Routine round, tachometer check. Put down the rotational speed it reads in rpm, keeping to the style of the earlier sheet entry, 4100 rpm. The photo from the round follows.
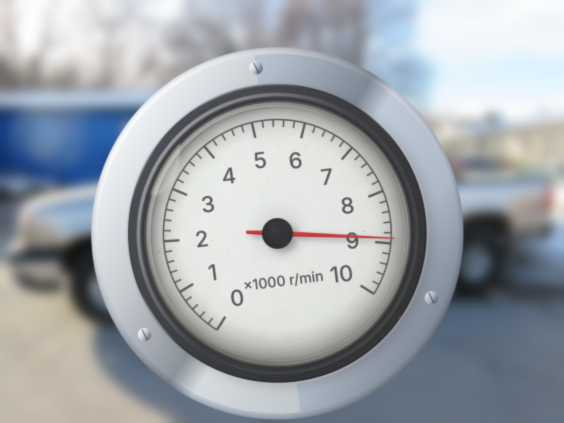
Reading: 8900 rpm
